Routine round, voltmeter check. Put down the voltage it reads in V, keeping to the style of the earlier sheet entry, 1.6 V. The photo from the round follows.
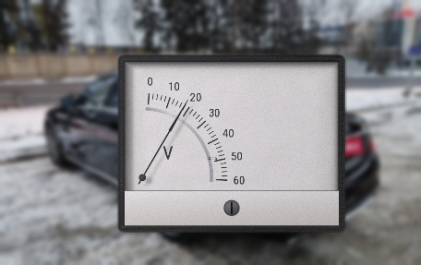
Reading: 18 V
